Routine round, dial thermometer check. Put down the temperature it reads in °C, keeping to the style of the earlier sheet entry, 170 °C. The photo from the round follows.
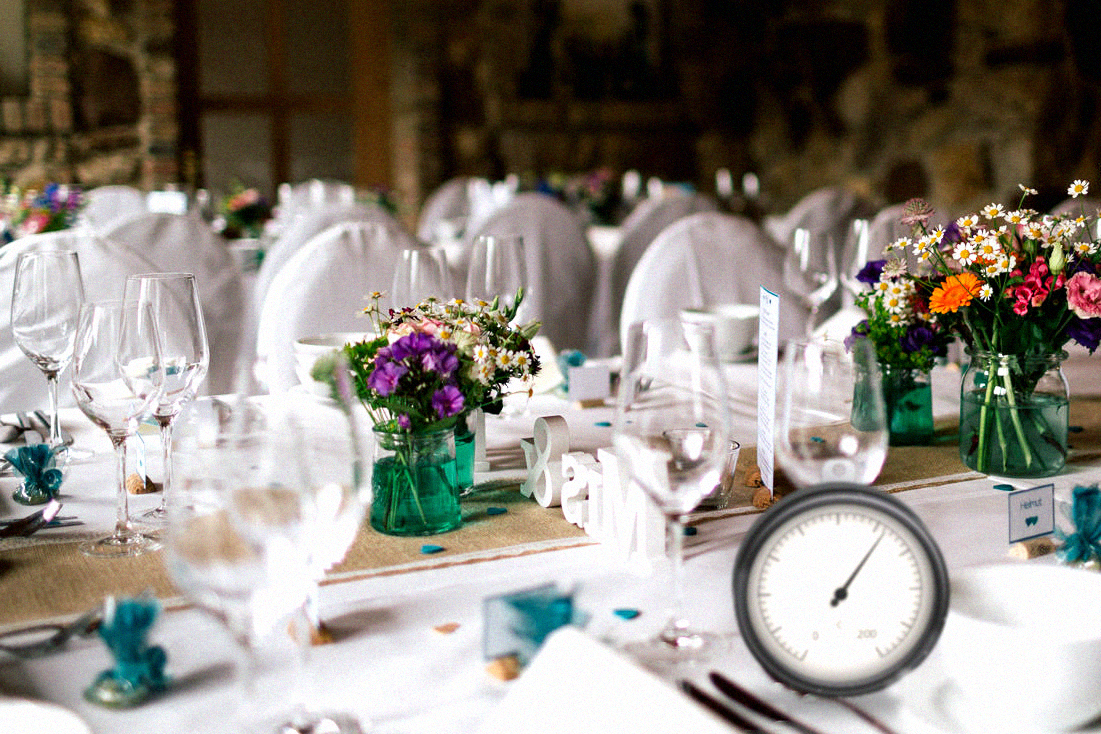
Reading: 124 °C
